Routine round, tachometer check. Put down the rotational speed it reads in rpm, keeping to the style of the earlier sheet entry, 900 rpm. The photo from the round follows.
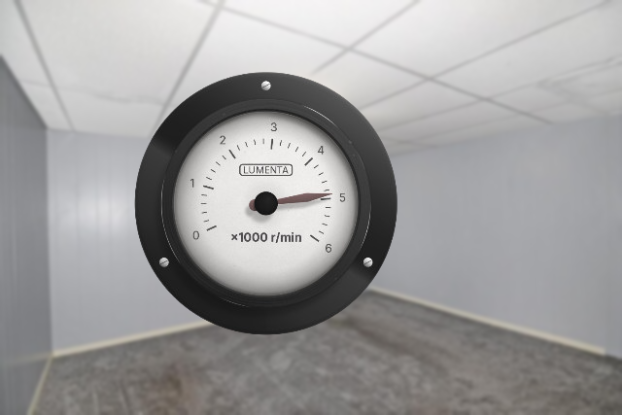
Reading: 4900 rpm
